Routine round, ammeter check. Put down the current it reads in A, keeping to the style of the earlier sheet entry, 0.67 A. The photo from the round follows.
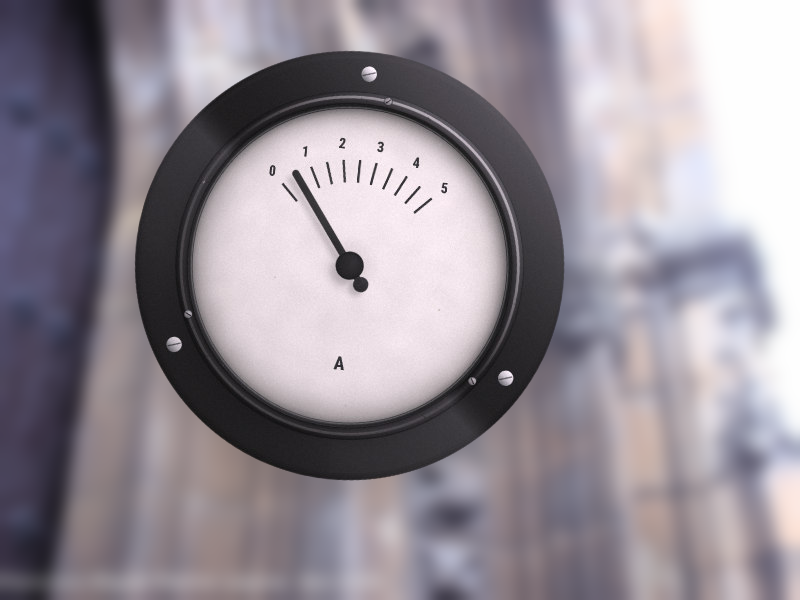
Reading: 0.5 A
